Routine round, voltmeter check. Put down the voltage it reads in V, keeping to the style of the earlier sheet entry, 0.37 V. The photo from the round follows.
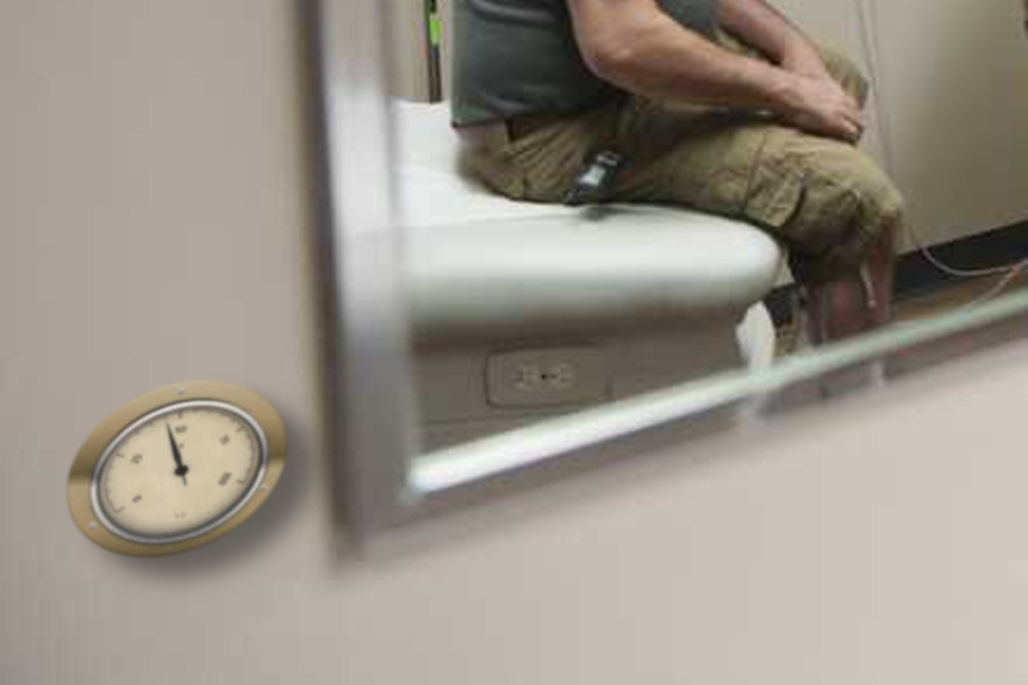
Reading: 45 V
